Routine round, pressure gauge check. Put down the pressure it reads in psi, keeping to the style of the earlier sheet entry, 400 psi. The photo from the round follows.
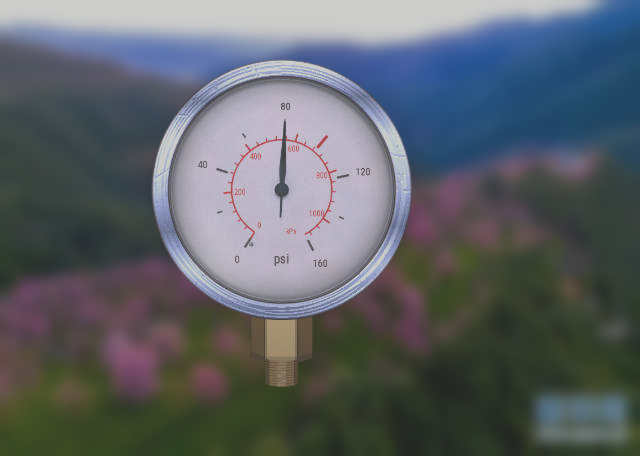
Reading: 80 psi
